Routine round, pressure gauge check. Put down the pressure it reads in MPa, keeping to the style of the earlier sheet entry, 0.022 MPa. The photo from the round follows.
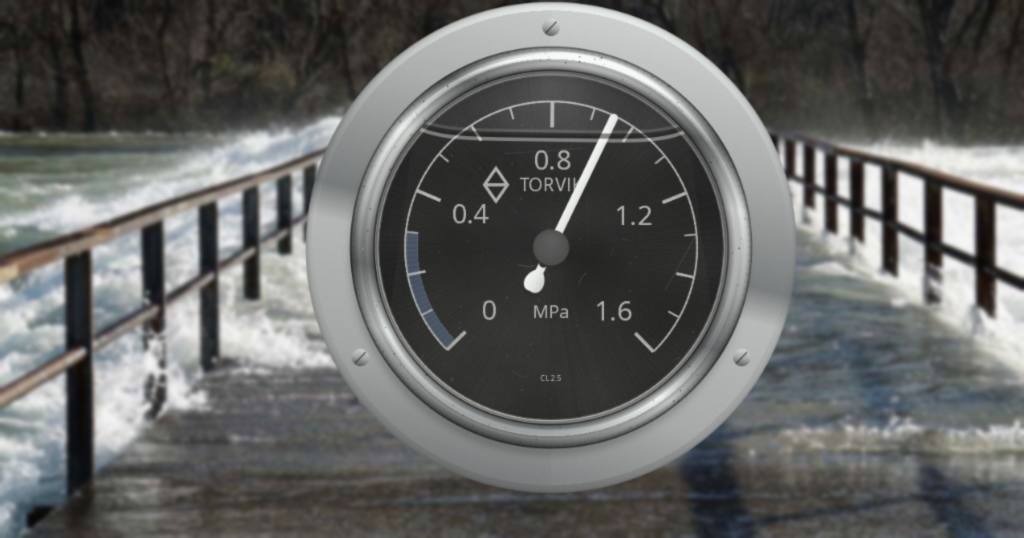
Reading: 0.95 MPa
